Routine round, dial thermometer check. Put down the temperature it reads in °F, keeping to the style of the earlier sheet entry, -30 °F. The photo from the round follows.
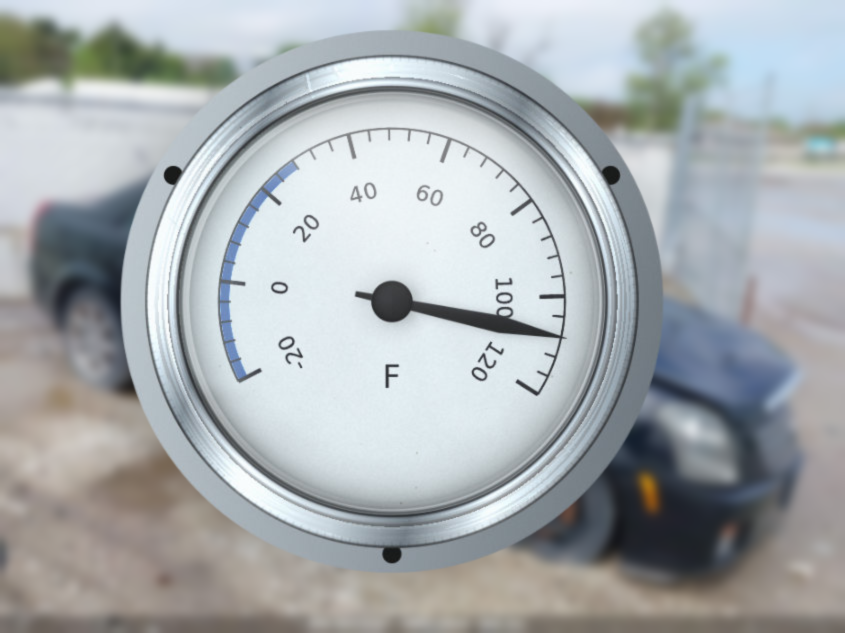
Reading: 108 °F
